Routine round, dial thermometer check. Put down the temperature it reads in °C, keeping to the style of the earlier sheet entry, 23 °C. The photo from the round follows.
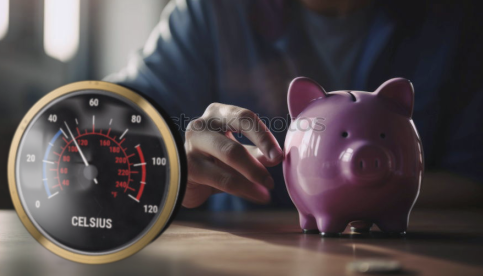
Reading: 45 °C
